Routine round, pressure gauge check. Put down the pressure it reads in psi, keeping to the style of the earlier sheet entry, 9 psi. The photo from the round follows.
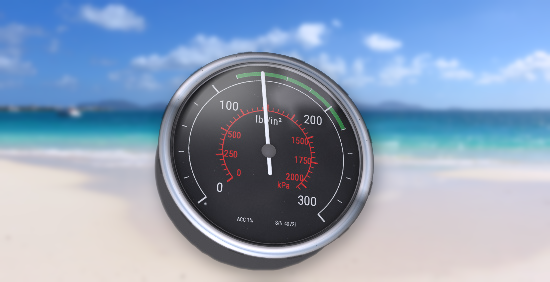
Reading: 140 psi
